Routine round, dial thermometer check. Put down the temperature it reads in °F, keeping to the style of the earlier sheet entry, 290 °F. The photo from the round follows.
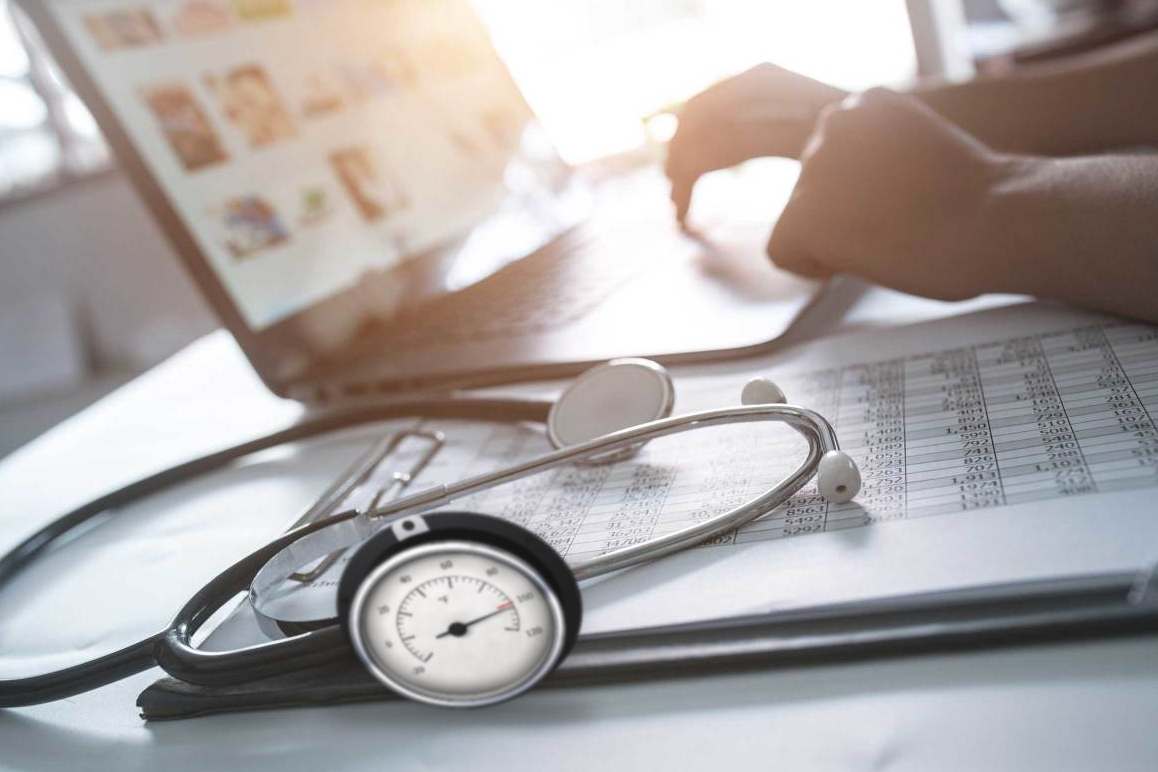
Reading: 100 °F
